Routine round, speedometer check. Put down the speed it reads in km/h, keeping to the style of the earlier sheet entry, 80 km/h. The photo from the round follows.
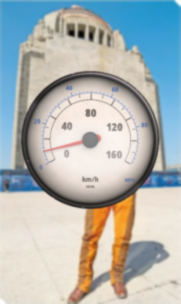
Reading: 10 km/h
